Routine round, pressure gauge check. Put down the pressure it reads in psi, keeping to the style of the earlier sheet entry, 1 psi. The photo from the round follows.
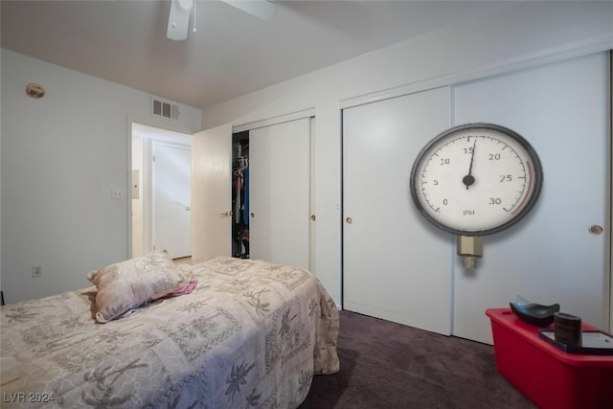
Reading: 16 psi
